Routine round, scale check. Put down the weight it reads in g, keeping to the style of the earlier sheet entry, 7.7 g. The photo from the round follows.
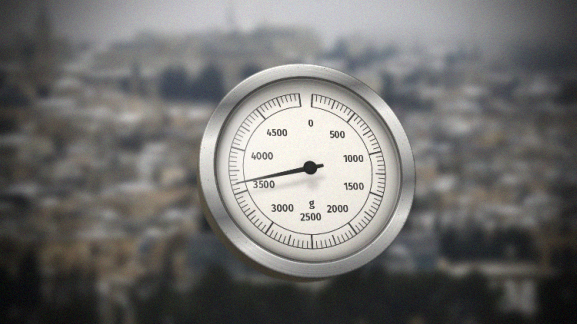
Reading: 3600 g
